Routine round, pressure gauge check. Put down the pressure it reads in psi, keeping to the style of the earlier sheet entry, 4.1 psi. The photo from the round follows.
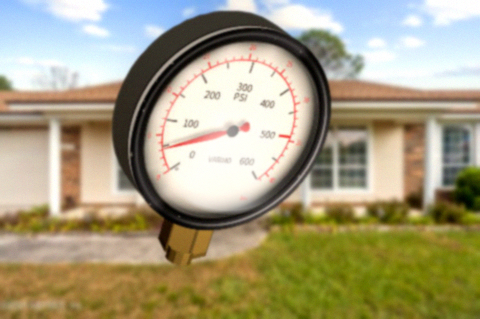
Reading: 50 psi
